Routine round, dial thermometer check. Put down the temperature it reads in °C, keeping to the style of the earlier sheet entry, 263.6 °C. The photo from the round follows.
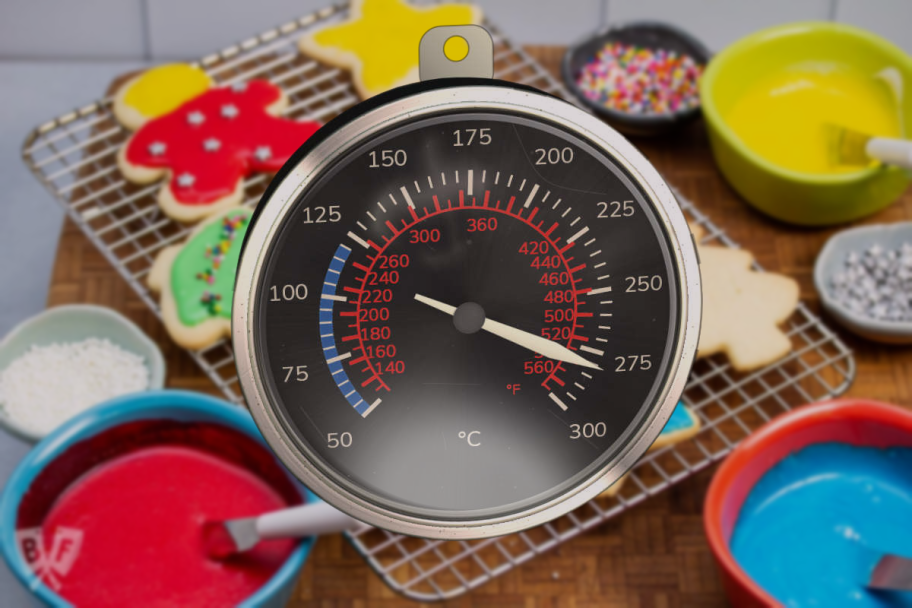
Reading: 280 °C
